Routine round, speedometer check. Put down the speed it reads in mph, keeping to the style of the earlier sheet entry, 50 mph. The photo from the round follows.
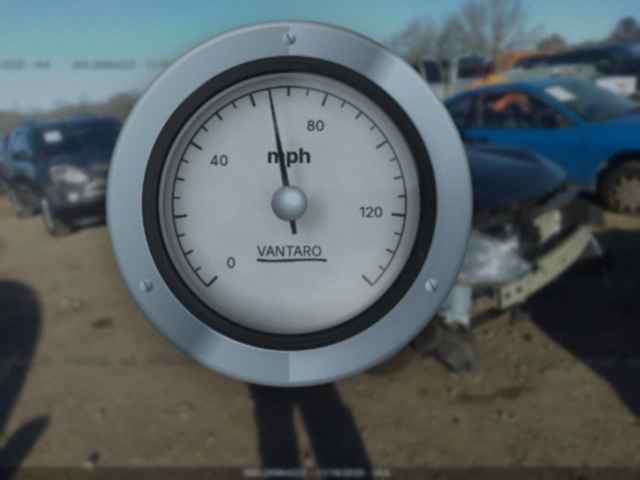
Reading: 65 mph
